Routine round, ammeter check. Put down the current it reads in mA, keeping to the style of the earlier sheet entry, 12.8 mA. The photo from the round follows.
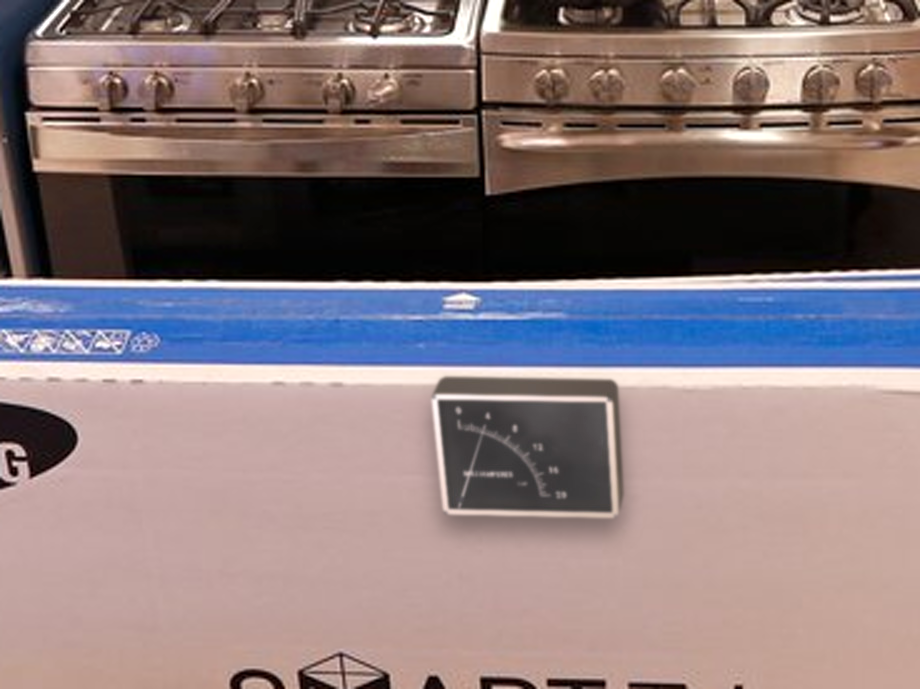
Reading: 4 mA
